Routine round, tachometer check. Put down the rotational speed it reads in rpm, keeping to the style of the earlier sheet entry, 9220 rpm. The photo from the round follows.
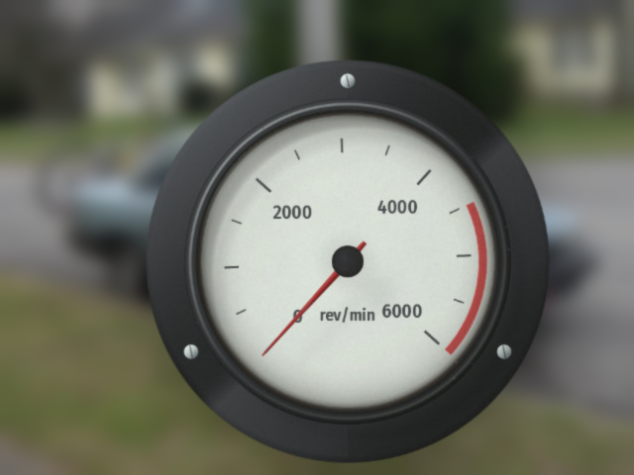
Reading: 0 rpm
